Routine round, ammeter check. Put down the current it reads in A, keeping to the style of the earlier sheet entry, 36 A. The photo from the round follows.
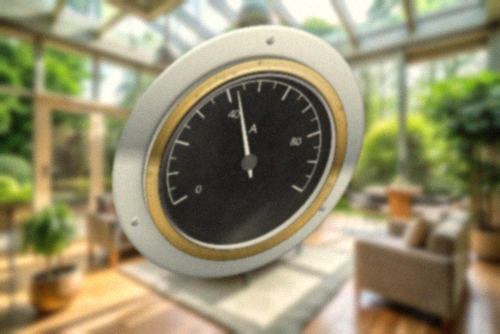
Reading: 42.5 A
